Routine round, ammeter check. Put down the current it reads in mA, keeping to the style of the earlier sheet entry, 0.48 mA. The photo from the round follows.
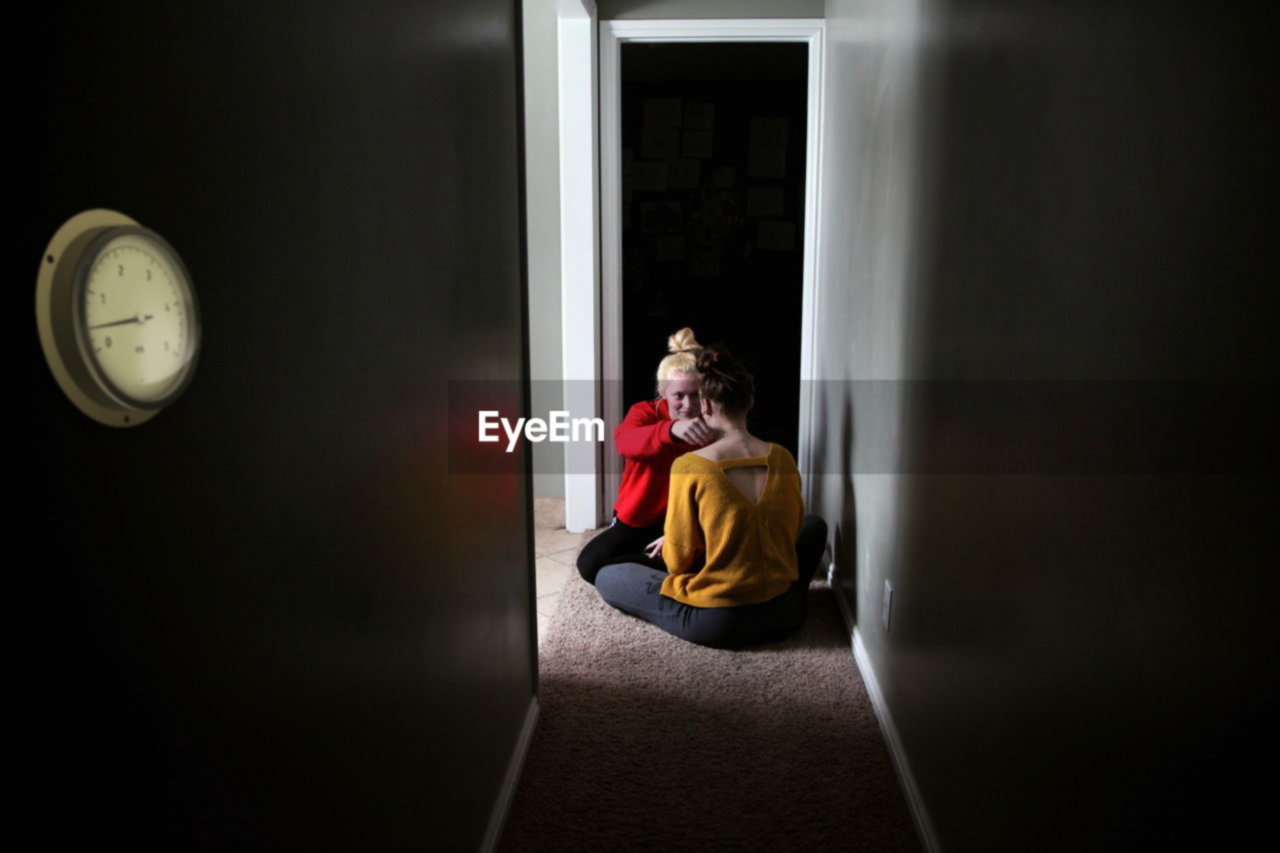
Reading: 0.4 mA
